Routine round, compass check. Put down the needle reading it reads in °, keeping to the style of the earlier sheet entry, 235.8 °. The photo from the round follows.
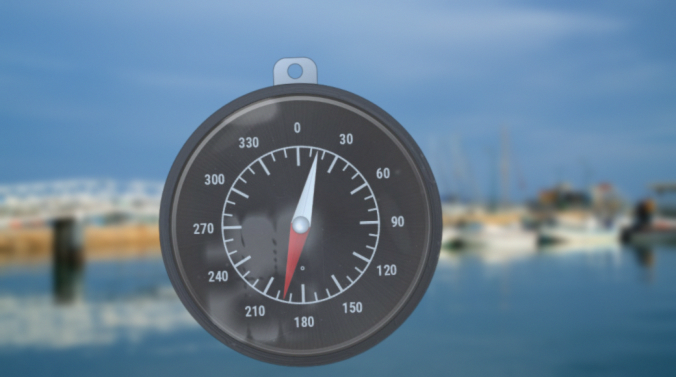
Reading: 195 °
